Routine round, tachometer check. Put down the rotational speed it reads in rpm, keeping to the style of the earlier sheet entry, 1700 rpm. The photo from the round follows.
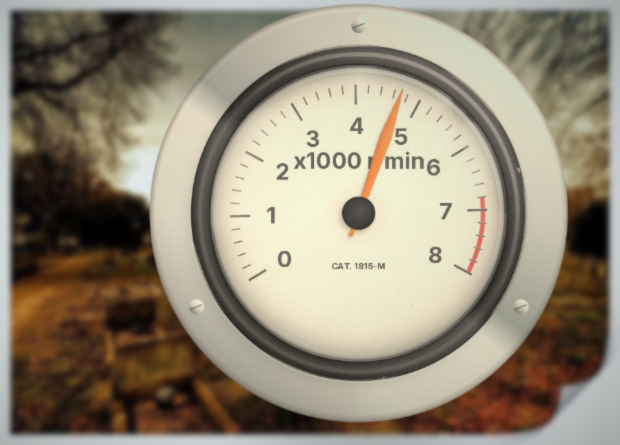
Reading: 4700 rpm
